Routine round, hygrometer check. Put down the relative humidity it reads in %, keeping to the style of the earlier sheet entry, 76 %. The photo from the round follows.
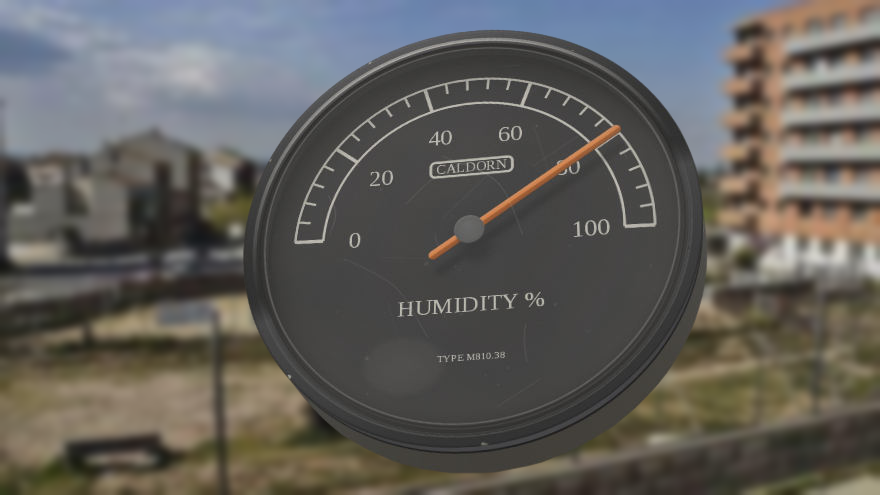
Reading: 80 %
